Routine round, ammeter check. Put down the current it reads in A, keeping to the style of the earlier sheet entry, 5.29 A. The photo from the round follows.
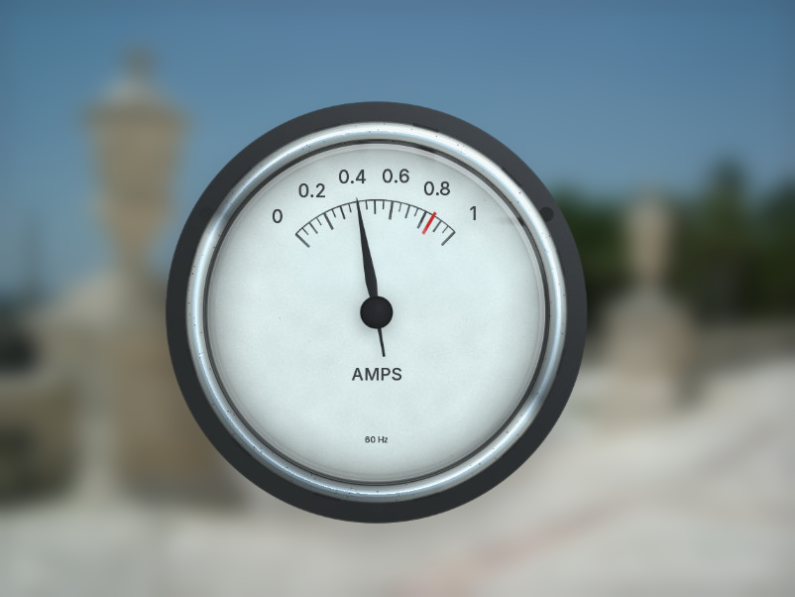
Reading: 0.4 A
